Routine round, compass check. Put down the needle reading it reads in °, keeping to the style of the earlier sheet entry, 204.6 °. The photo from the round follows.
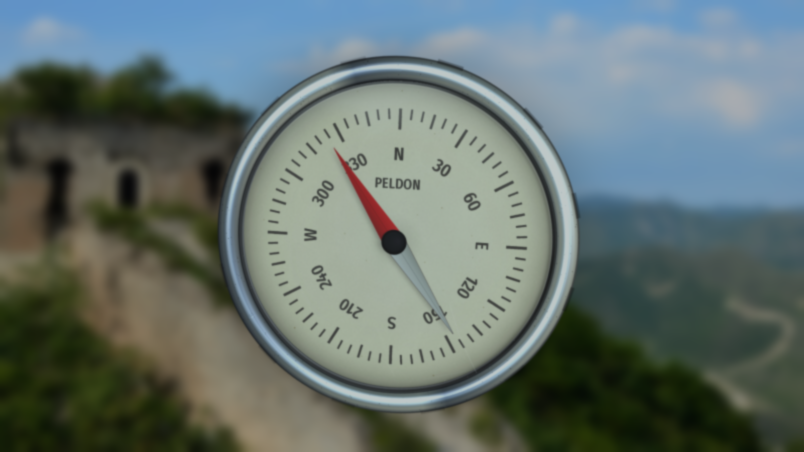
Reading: 325 °
